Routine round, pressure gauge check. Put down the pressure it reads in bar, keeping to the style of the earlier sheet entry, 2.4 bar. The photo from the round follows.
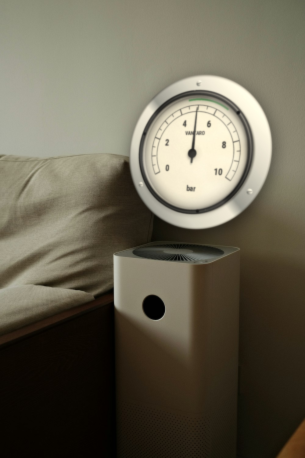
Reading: 5 bar
